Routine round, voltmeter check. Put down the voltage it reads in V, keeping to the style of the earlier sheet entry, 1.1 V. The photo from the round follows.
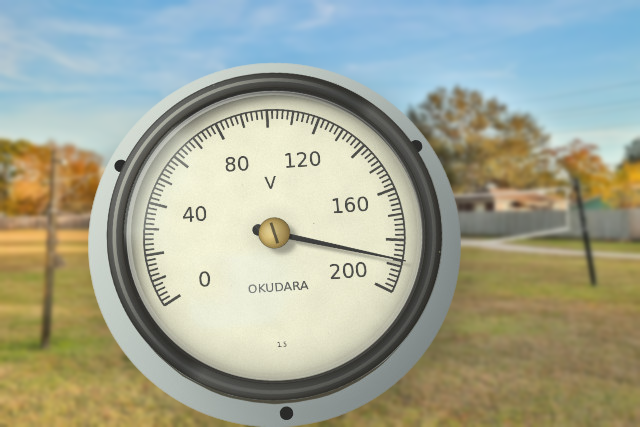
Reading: 188 V
